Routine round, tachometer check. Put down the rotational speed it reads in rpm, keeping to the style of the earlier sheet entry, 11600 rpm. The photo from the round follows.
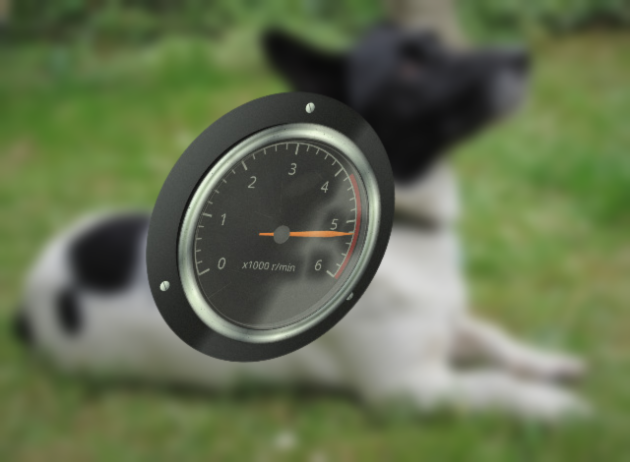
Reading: 5200 rpm
